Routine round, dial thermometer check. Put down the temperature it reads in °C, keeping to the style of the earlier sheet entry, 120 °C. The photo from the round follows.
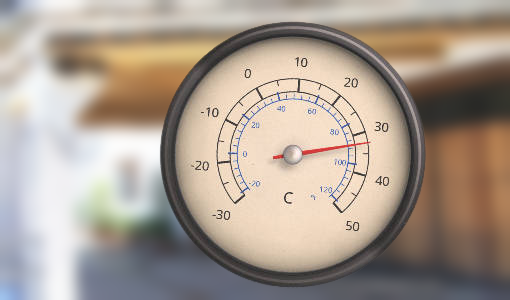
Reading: 32.5 °C
